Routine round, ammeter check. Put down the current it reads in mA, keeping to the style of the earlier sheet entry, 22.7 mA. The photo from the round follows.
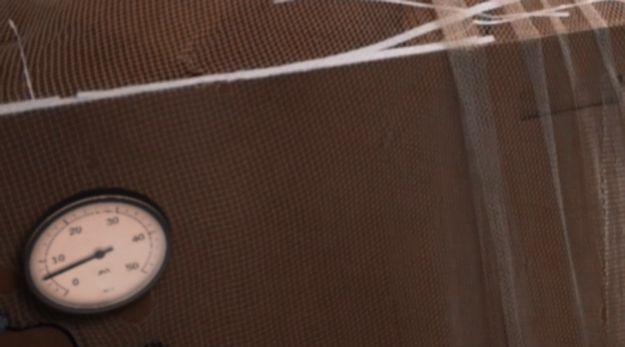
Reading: 6 mA
